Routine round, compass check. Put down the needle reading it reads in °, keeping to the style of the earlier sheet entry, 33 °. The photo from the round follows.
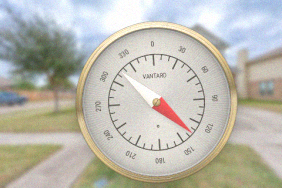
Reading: 135 °
